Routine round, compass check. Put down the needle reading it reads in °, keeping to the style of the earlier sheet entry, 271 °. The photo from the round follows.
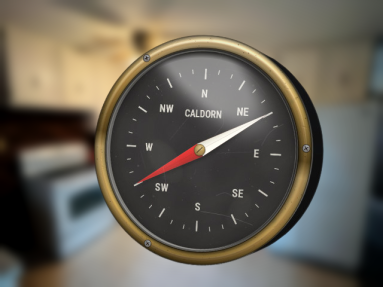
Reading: 240 °
